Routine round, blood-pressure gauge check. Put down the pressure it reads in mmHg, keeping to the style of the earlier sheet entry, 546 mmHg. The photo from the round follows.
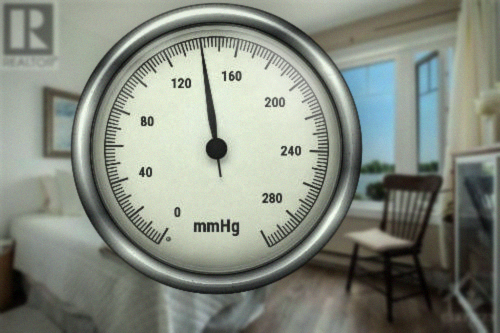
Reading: 140 mmHg
